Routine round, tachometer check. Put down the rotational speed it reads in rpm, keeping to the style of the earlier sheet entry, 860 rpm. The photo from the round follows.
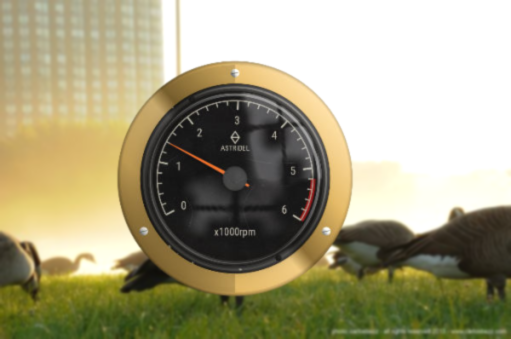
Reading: 1400 rpm
